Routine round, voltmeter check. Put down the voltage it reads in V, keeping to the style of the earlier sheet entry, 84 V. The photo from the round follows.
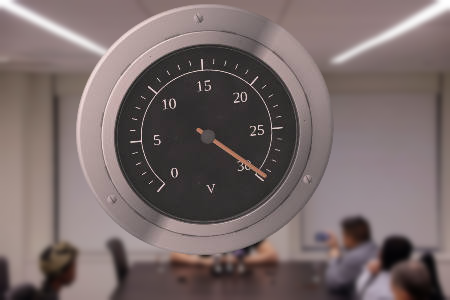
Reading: 29.5 V
